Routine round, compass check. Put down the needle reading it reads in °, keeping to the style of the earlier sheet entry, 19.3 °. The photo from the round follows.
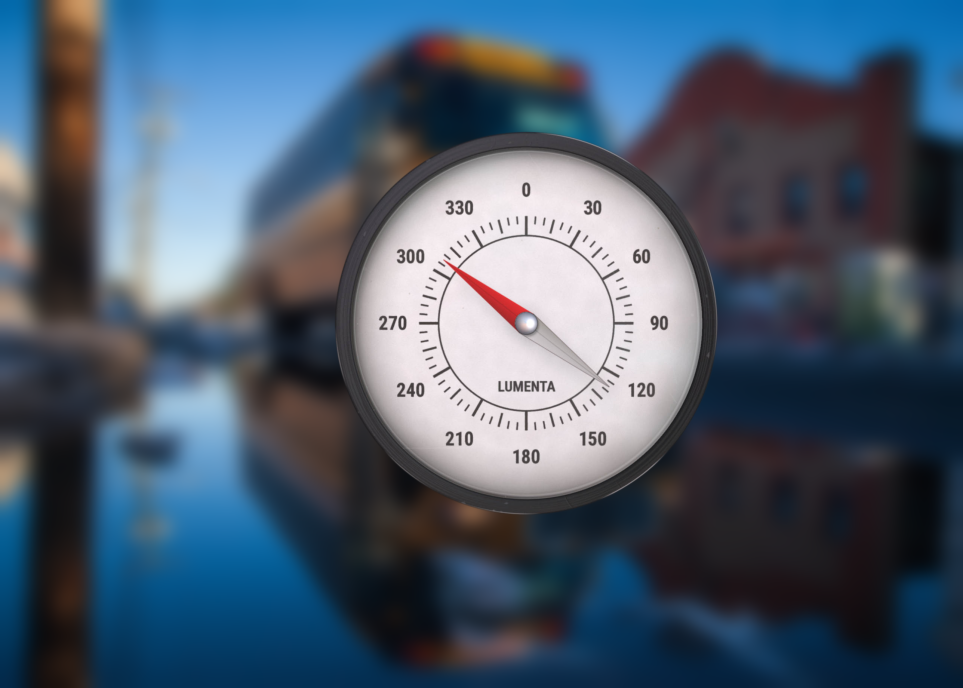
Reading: 307.5 °
